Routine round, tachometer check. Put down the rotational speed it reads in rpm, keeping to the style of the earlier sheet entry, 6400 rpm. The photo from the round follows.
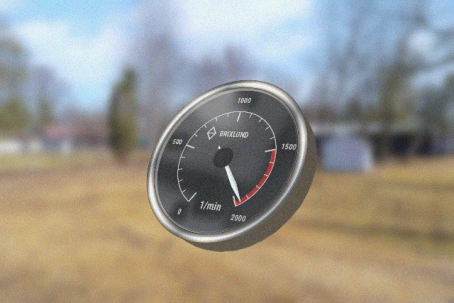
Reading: 1950 rpm
